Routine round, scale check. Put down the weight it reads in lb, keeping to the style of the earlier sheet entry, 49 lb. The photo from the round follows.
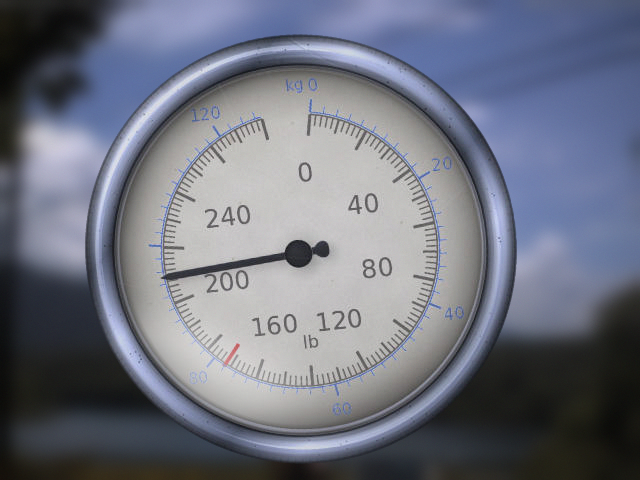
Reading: 210 lb
